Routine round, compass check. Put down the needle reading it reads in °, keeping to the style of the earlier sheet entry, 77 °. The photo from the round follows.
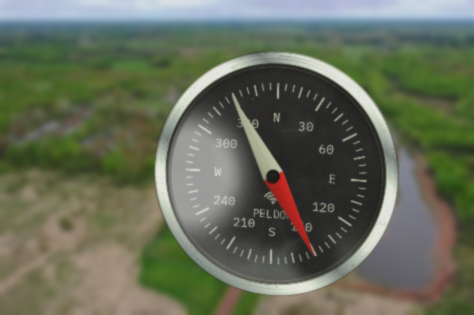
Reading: 150 °
